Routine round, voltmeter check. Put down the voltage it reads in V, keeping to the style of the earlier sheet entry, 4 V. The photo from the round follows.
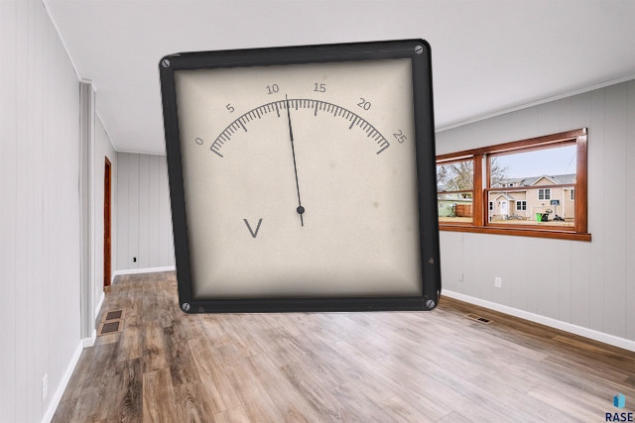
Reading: 11.5 V
